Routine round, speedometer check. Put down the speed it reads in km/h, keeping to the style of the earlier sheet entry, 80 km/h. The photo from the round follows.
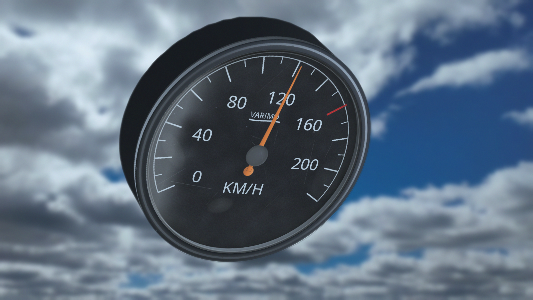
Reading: 120 km/h
